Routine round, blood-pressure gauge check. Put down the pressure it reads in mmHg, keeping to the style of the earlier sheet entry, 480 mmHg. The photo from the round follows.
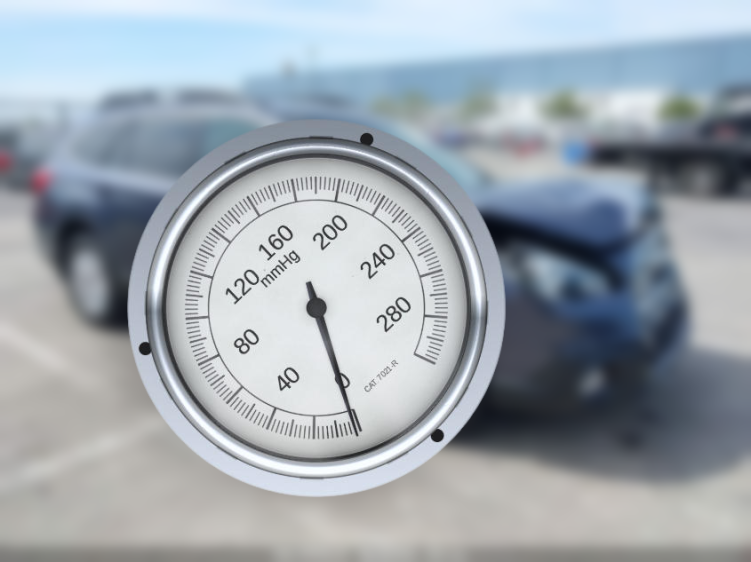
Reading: 2 mmHg
